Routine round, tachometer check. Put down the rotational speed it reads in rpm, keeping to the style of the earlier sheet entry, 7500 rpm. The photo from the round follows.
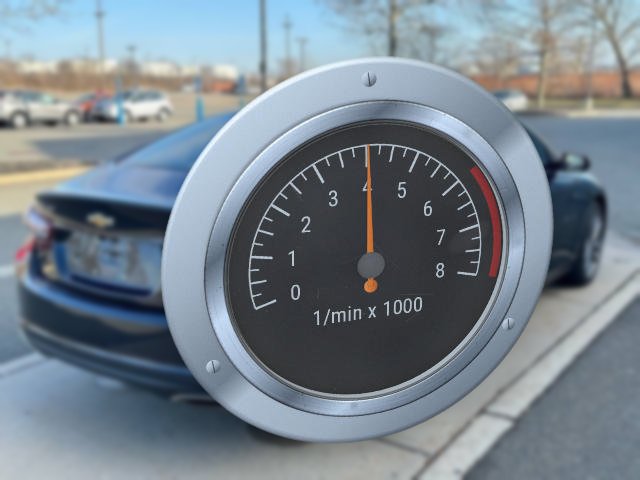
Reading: 4000 rpm
